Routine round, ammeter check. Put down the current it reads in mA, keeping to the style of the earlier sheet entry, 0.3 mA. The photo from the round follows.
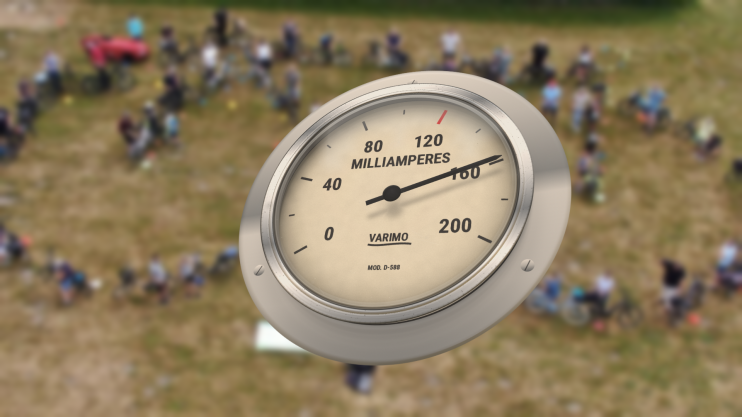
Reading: 160 mA
